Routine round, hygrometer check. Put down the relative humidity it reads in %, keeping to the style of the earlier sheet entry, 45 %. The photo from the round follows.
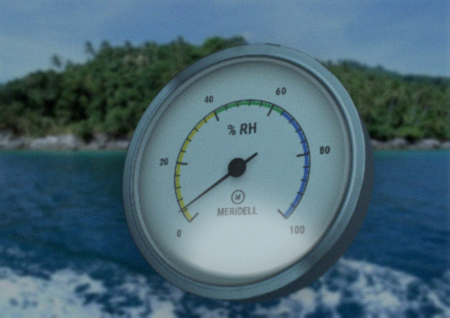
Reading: 4 %
